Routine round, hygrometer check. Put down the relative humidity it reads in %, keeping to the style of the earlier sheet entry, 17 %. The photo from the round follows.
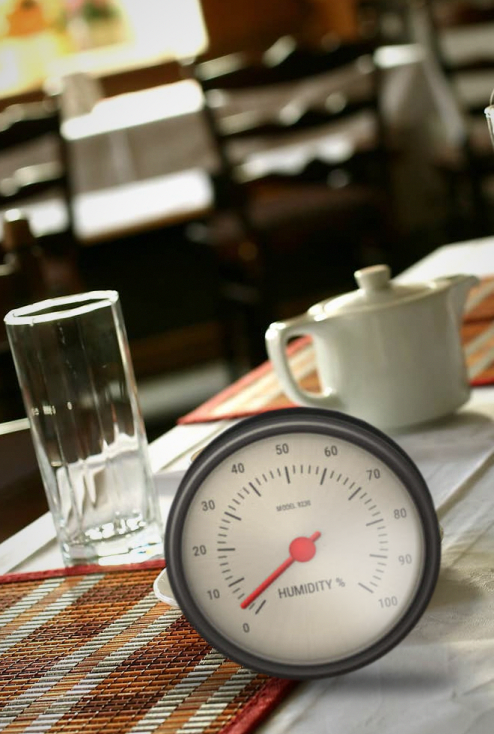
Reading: 4 %
